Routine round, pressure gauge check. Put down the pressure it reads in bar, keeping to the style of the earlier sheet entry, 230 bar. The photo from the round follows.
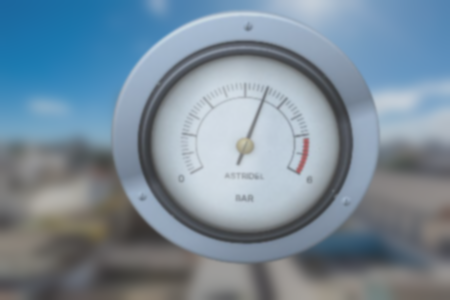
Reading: 3.5 bar
